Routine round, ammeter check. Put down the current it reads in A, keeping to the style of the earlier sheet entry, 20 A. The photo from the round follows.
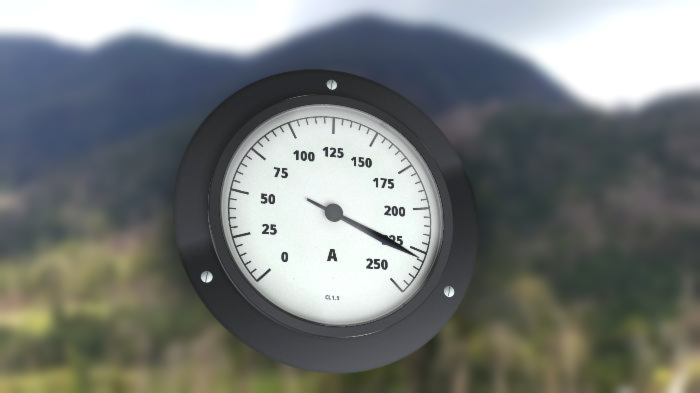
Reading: 230 A
